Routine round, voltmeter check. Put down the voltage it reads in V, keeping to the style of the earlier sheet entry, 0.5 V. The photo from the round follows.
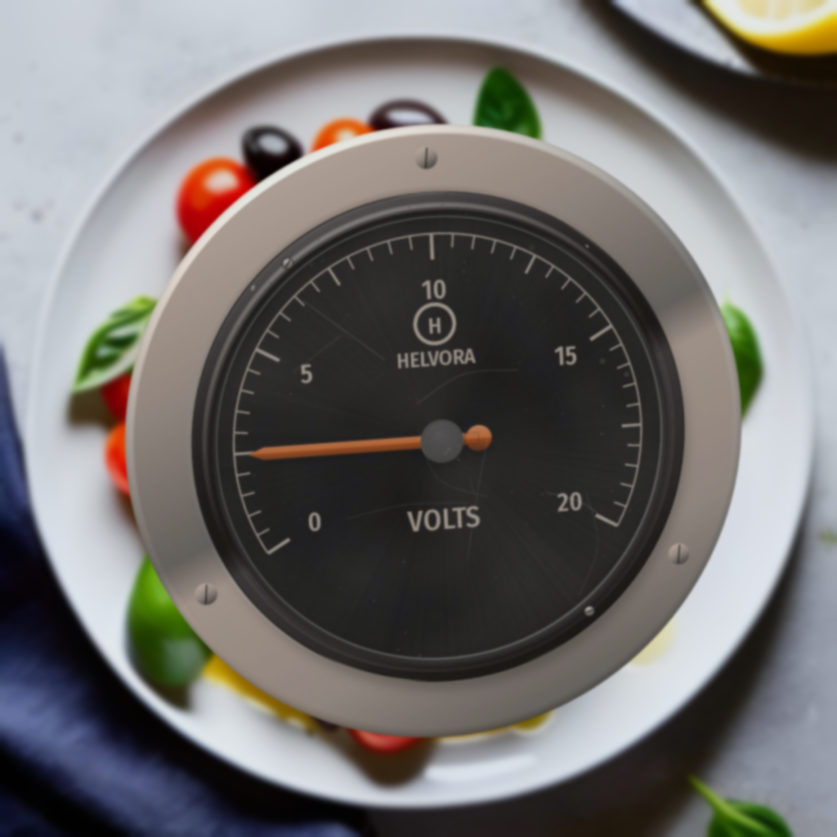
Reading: 2.5 V
